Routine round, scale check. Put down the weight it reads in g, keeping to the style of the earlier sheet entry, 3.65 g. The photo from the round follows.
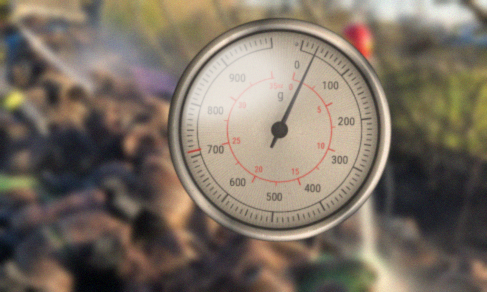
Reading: 30 g
